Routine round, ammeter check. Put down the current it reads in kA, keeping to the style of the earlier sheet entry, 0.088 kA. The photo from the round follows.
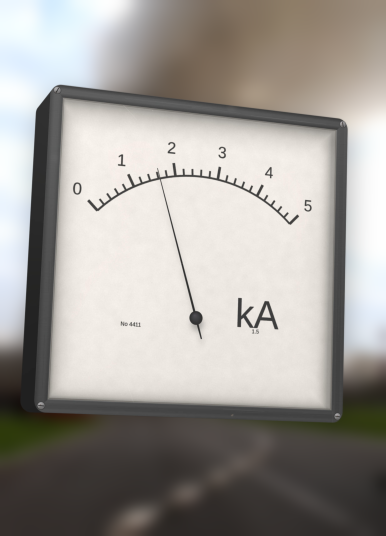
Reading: 1.6 kA
